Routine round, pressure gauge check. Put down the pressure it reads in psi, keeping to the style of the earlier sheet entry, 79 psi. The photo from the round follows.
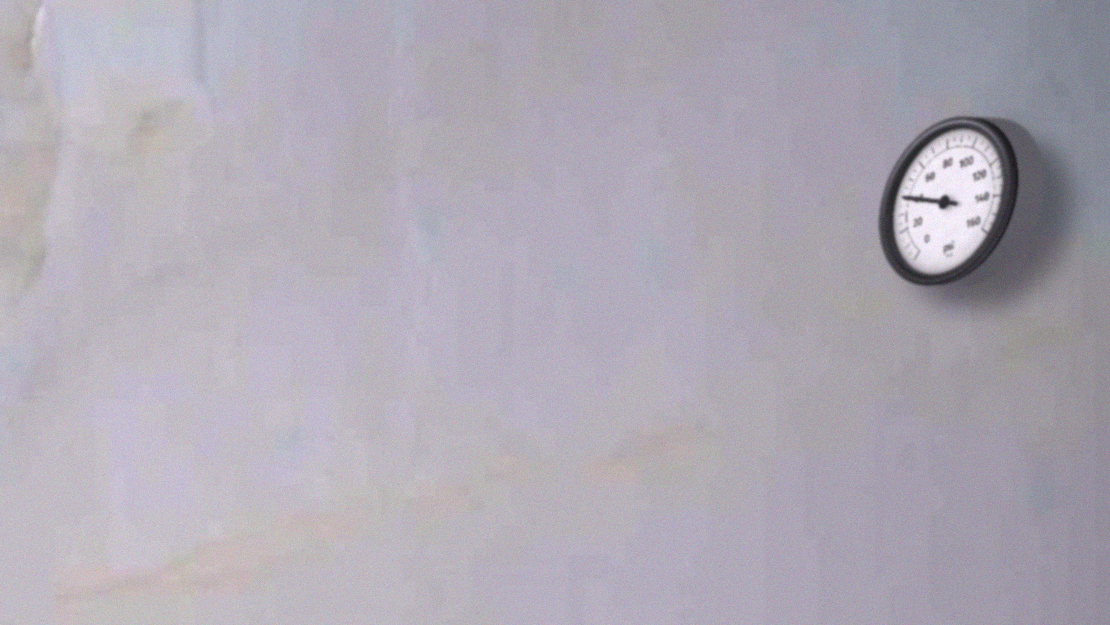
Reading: 40 psi
